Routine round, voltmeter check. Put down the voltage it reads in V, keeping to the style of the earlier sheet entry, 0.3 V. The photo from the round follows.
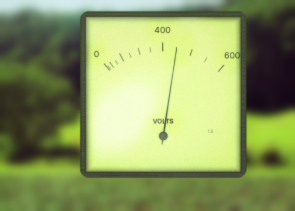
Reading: 450 V
